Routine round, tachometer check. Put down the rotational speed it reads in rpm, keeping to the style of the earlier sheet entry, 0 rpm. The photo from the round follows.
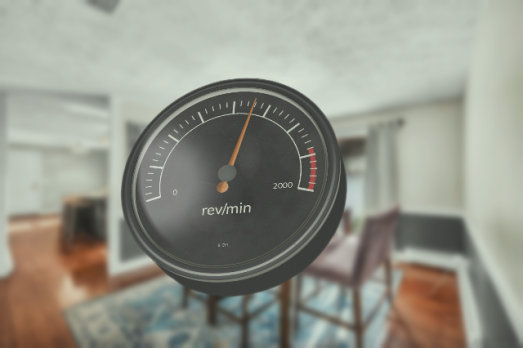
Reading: 1150 rpm
